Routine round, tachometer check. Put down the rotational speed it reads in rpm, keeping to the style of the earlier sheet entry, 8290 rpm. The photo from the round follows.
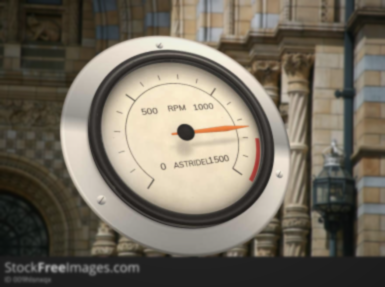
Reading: 1250 rpm
